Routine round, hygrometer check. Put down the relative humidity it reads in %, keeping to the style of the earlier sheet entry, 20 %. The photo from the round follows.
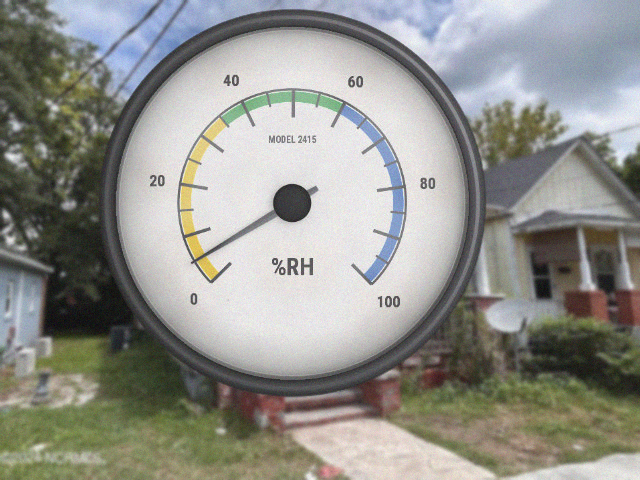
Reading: 5 %
